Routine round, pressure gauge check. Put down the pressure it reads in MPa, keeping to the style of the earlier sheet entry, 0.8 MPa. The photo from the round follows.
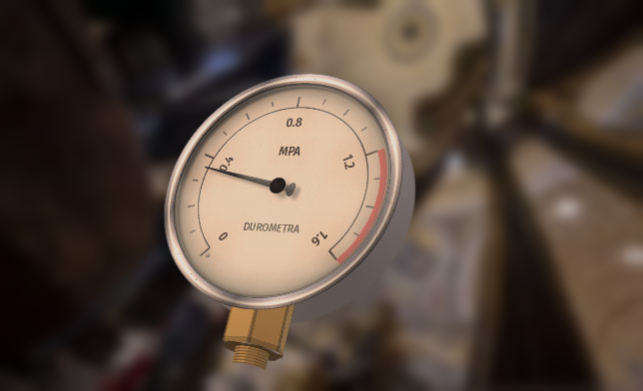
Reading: 0.35 MPa
